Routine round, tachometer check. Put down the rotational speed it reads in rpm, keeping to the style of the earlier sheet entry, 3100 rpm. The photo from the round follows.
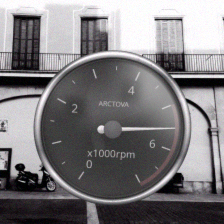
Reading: 5500 rpm
